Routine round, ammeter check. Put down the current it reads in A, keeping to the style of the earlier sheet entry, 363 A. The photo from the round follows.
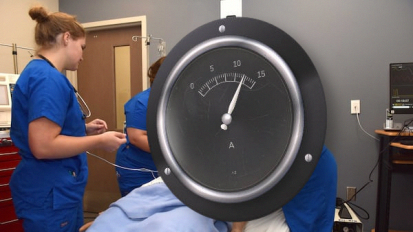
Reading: 12.5 A
